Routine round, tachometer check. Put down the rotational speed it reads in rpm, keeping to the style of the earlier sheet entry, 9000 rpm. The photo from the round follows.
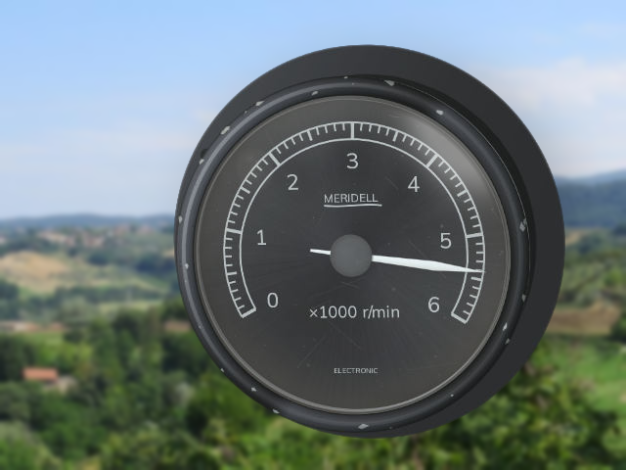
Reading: 5400 rpm
